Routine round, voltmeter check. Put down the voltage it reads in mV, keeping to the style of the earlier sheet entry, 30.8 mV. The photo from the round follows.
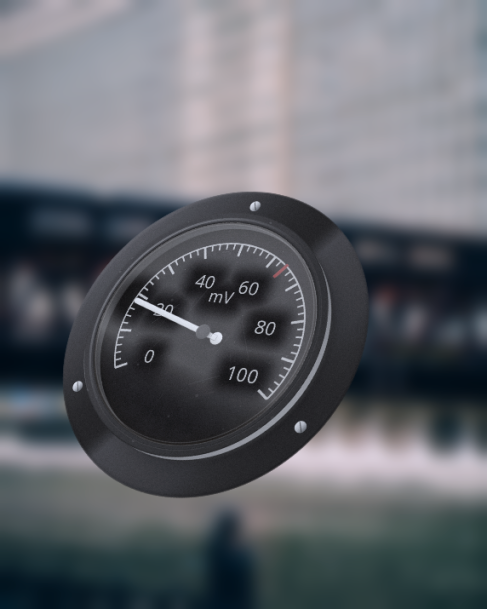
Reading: 18 mV
